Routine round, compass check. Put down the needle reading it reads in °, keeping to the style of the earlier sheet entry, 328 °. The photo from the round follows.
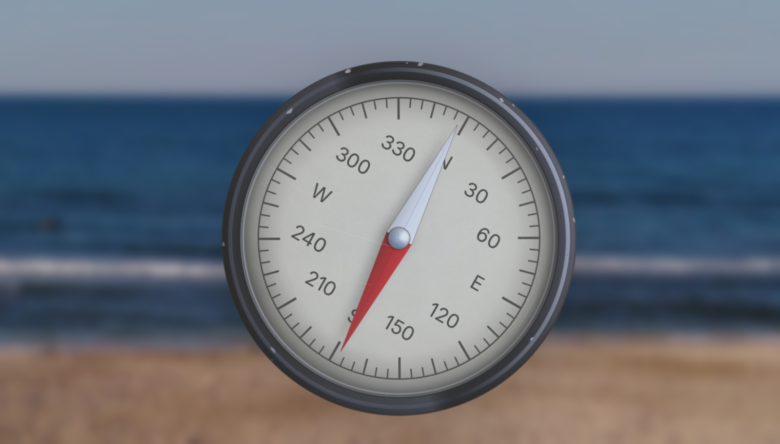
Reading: 177.5 °
